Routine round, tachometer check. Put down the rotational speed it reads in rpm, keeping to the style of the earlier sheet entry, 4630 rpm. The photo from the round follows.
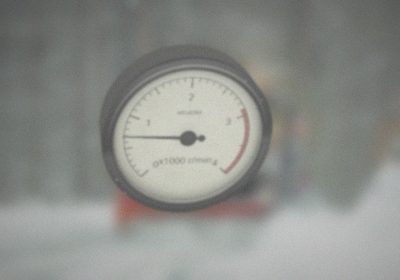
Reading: 700 rpm
